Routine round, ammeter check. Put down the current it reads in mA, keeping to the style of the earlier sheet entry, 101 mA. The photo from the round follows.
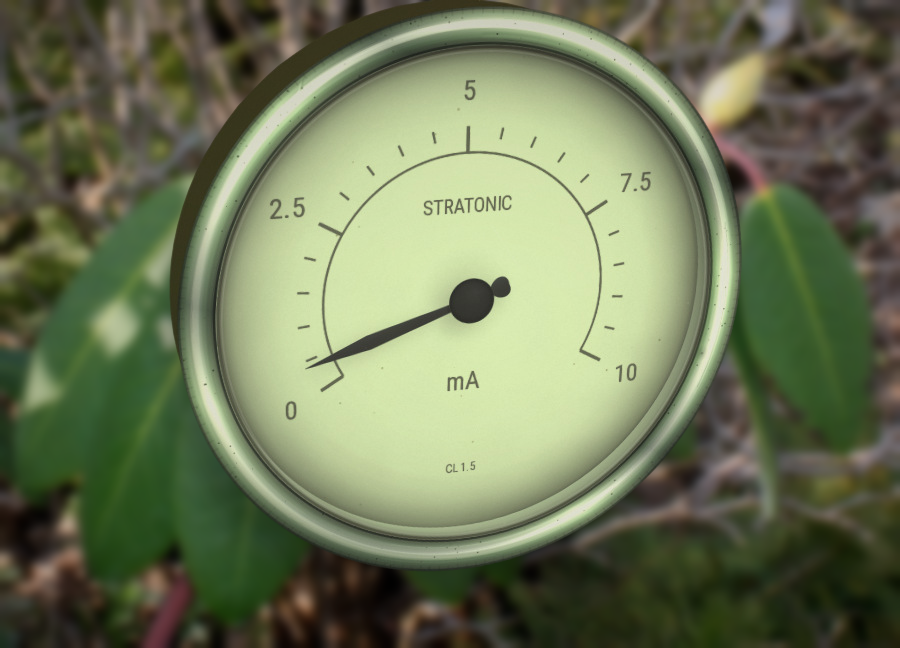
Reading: 0.5 mA
